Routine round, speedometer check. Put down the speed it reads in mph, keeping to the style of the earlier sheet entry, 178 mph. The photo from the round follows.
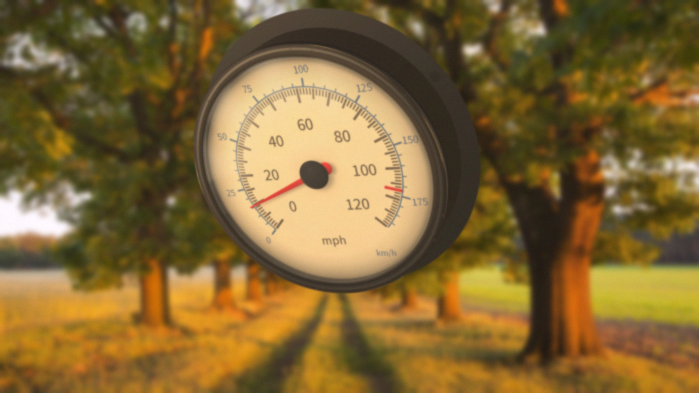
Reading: 10 mph
